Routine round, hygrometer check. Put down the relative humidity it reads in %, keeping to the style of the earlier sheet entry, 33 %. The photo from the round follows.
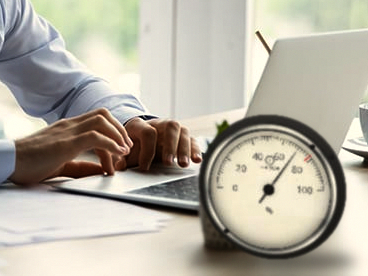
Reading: 70 %
